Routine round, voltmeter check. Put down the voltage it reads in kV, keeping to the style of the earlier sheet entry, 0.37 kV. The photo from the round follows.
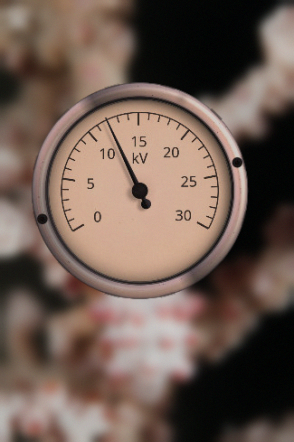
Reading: 12 kV
